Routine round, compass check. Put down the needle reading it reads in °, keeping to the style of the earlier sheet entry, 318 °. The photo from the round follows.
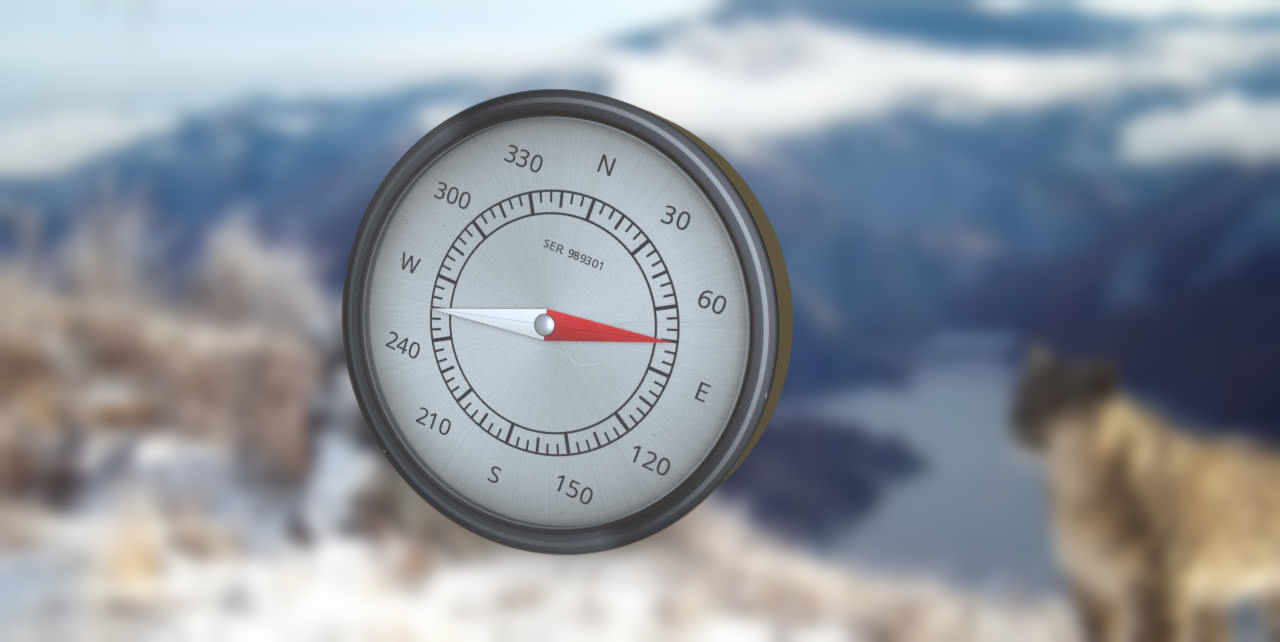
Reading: 75 °
